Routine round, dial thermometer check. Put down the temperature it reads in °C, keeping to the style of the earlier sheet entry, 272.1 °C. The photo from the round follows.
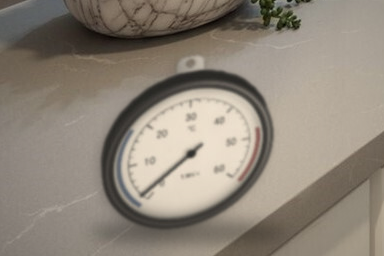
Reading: 2 °C
